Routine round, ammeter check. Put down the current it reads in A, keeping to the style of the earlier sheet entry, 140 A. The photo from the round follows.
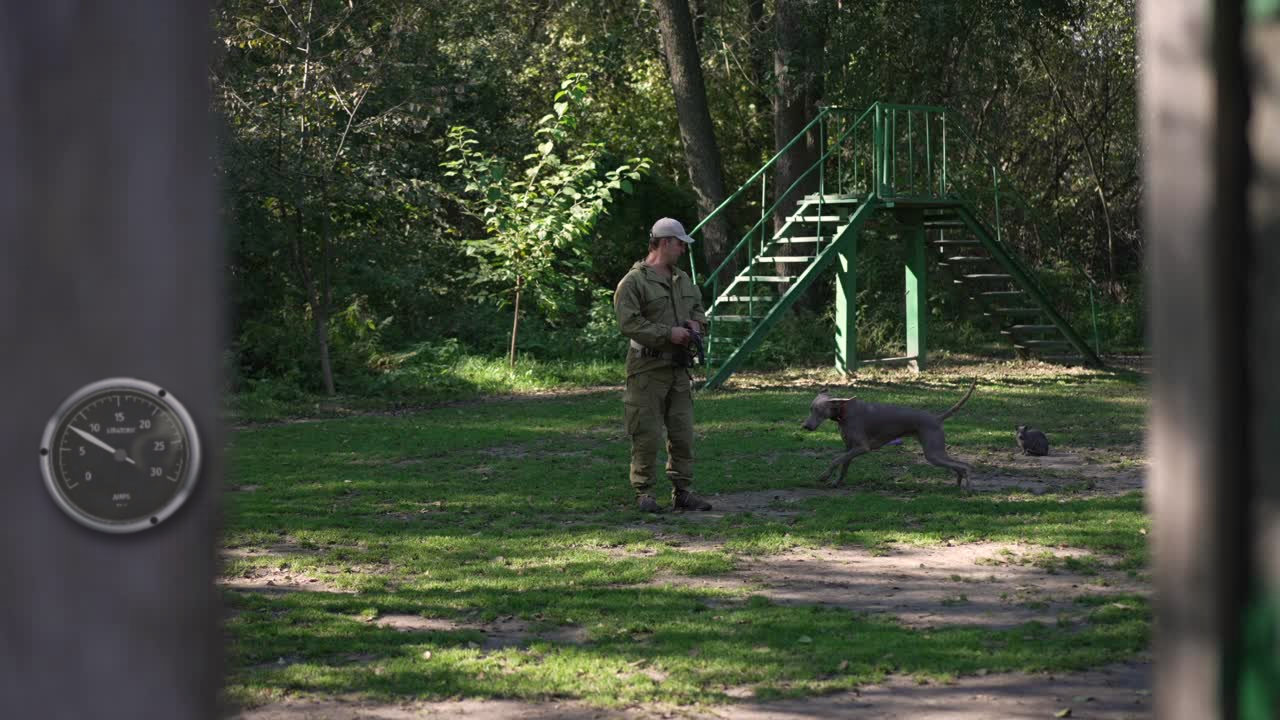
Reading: 8 A
